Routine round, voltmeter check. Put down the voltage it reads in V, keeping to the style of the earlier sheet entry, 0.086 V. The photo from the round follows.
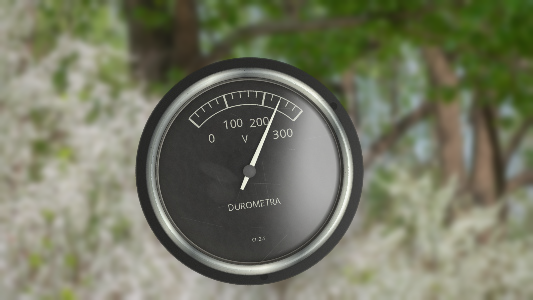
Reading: 240 V
